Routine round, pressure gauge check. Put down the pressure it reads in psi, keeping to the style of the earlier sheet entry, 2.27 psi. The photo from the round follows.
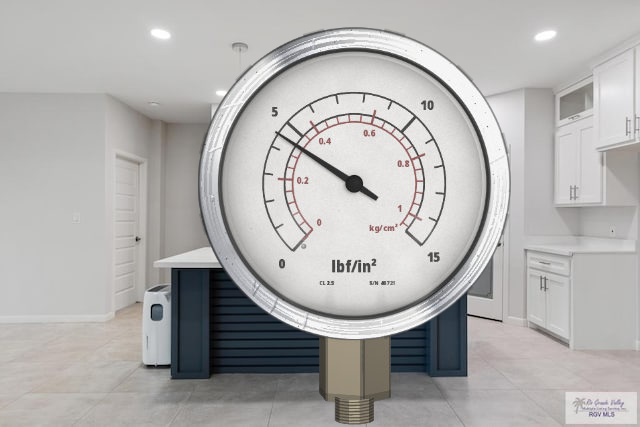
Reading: 4.5 psi
